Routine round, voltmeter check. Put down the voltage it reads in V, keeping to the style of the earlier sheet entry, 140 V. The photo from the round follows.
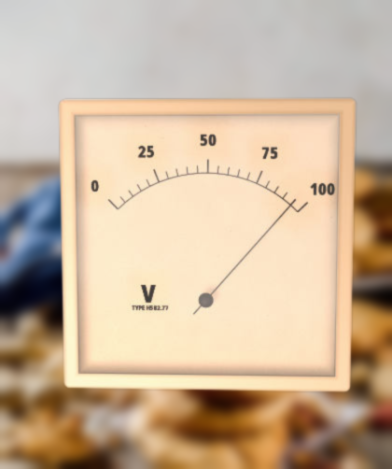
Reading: 95 V
